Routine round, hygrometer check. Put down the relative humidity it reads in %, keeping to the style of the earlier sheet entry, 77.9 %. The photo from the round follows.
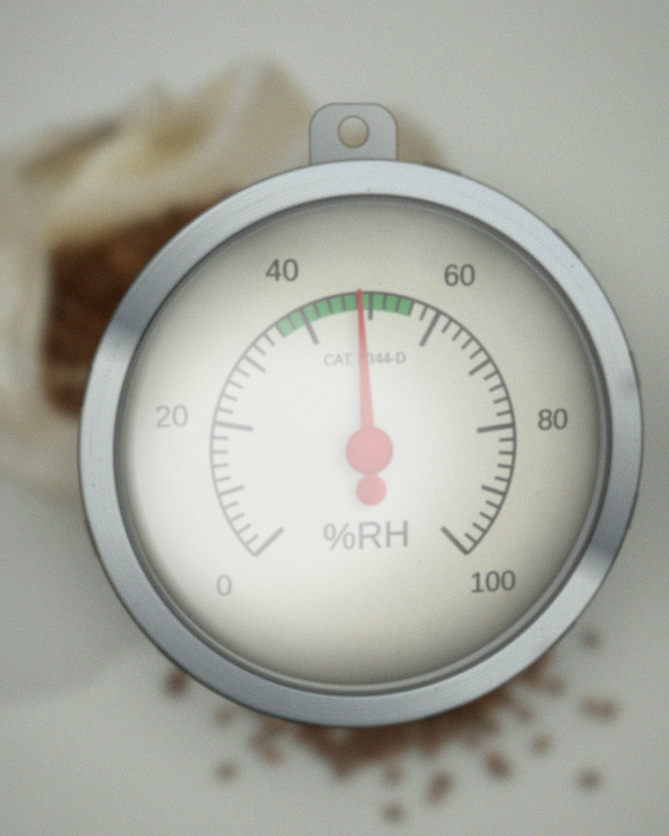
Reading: 48 %
